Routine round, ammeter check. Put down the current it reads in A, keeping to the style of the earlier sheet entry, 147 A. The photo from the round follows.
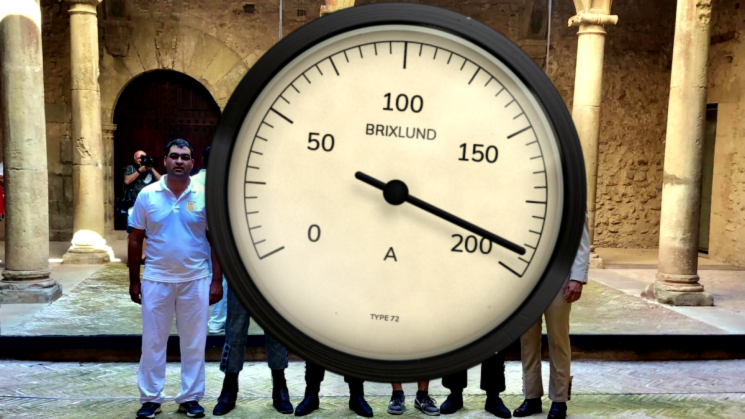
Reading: 192.5 A
